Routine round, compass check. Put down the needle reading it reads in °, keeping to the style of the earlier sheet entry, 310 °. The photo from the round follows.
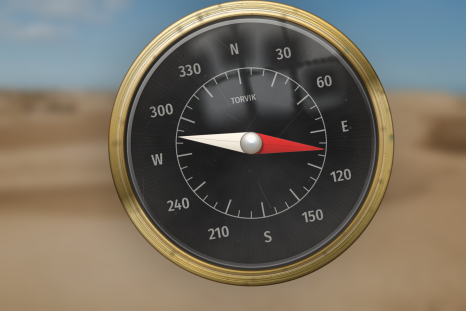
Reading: 105 °
